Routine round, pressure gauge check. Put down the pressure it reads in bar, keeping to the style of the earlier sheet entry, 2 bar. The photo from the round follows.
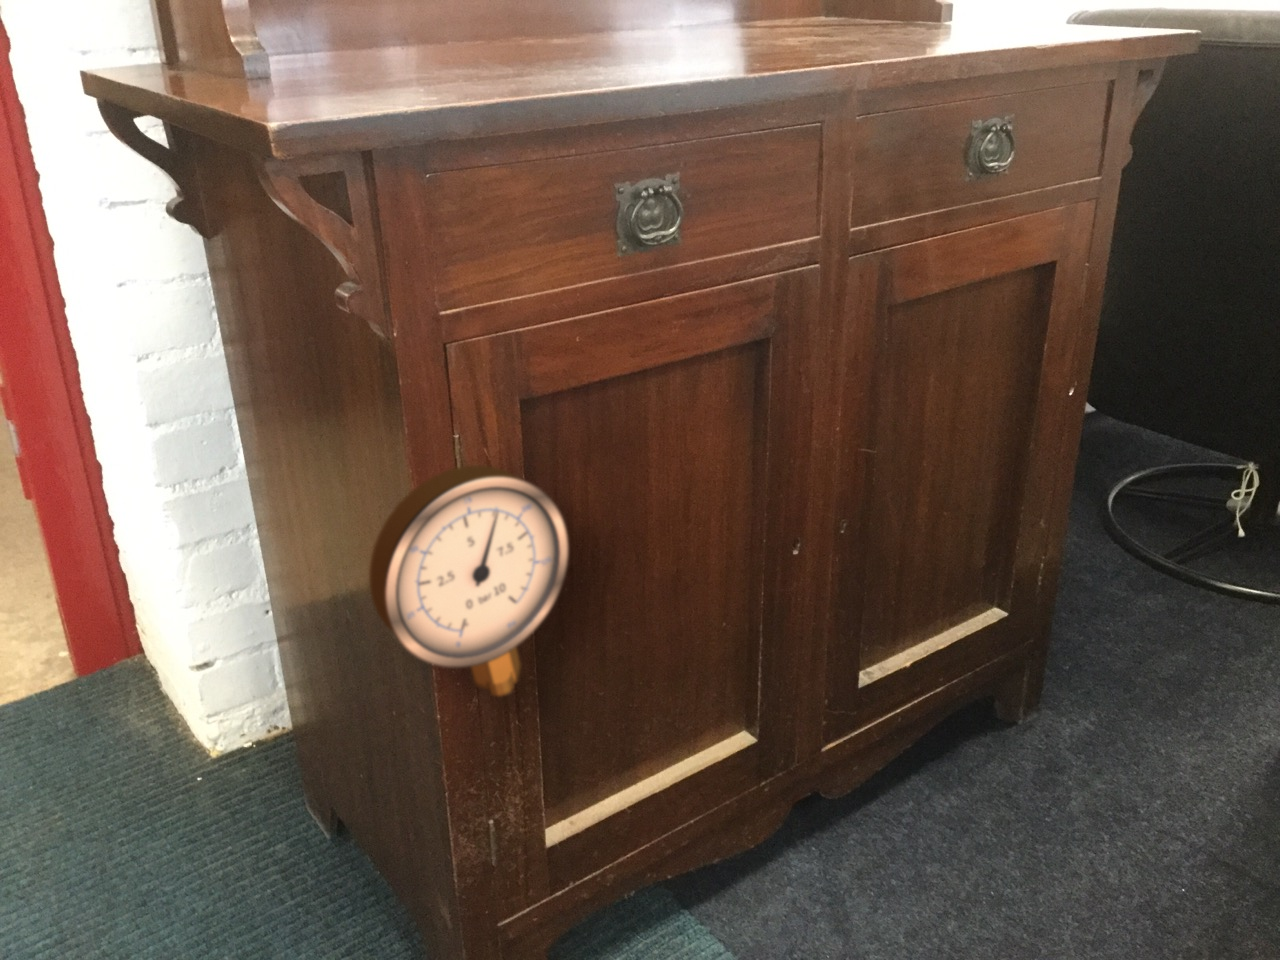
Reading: 6 bar
